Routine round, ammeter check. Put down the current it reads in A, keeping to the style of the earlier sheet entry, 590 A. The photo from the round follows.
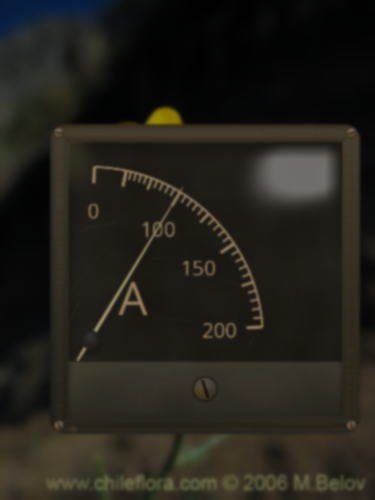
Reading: 100 A
